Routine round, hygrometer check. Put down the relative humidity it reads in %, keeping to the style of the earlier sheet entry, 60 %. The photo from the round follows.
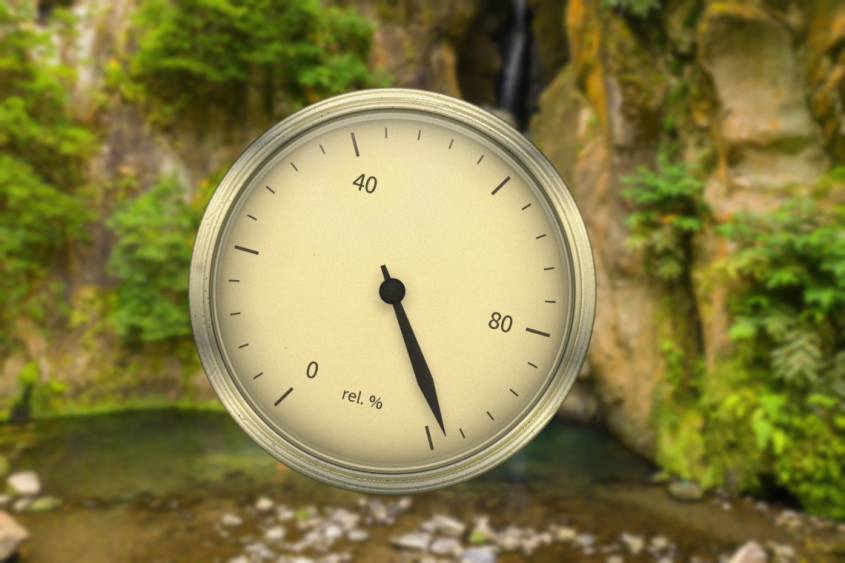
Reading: 98 %
